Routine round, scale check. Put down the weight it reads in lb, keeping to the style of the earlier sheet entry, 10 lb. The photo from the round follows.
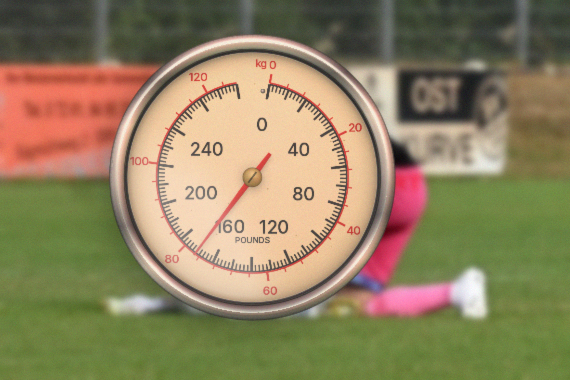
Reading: 170 lb
